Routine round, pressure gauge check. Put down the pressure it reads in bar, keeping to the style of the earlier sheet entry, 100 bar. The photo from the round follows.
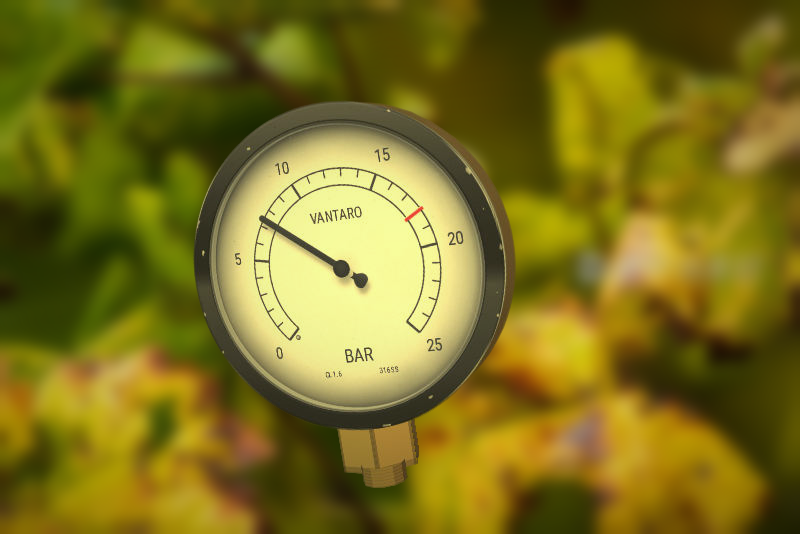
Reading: 7.5 bar
